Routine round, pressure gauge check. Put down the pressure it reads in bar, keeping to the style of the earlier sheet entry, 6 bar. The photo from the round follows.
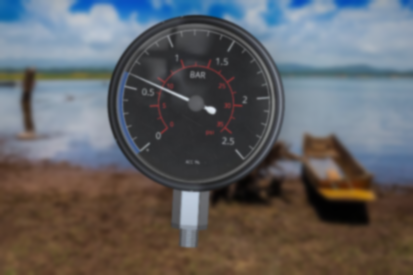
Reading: 0.6 bar
